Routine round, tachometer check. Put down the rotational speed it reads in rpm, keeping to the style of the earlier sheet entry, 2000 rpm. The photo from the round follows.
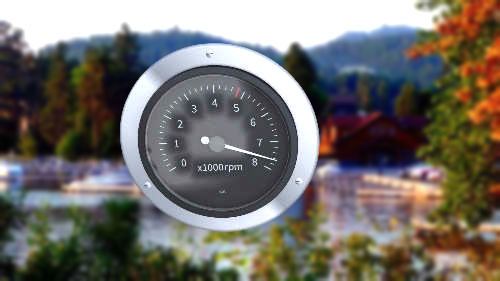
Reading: 7600 rpm
